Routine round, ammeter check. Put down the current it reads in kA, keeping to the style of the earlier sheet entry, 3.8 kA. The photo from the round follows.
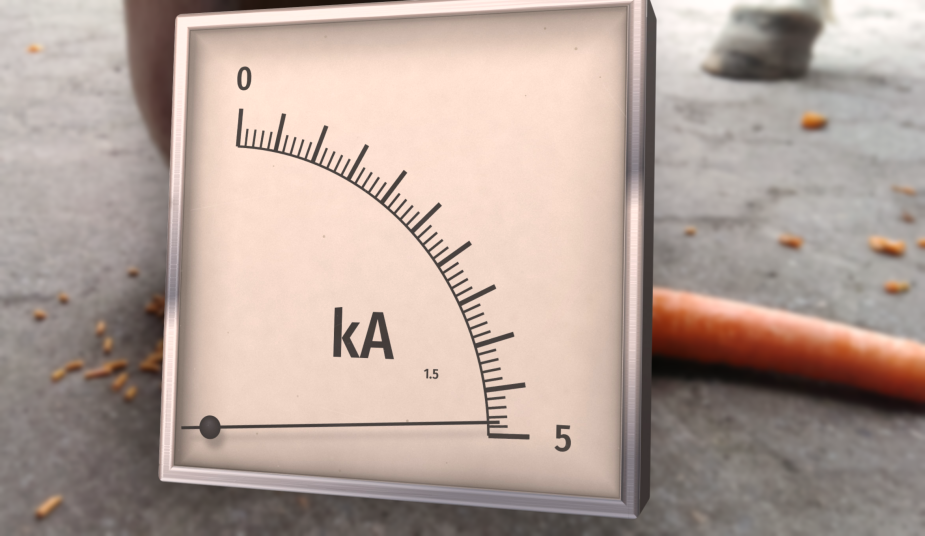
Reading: 4.85 kA
